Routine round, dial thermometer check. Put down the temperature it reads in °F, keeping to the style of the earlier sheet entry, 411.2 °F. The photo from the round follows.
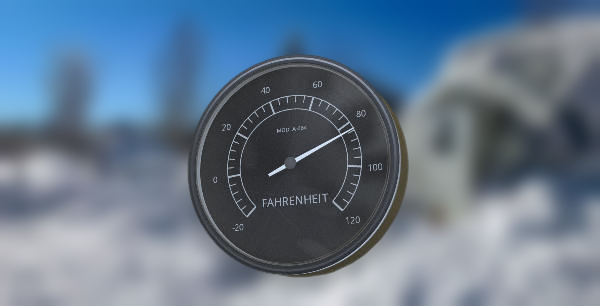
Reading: 84 °F
